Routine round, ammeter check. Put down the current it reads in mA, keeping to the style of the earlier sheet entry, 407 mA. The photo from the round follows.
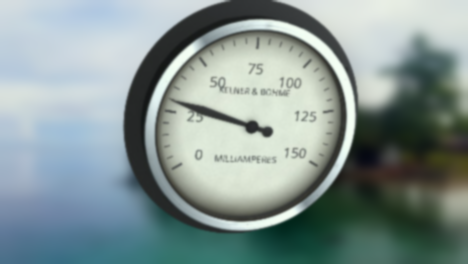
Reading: 30 mA
